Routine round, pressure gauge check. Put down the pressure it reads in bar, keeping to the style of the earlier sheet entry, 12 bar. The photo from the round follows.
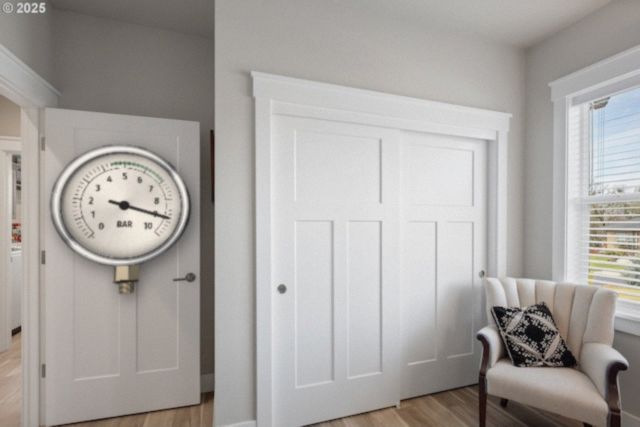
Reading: 9 bar
